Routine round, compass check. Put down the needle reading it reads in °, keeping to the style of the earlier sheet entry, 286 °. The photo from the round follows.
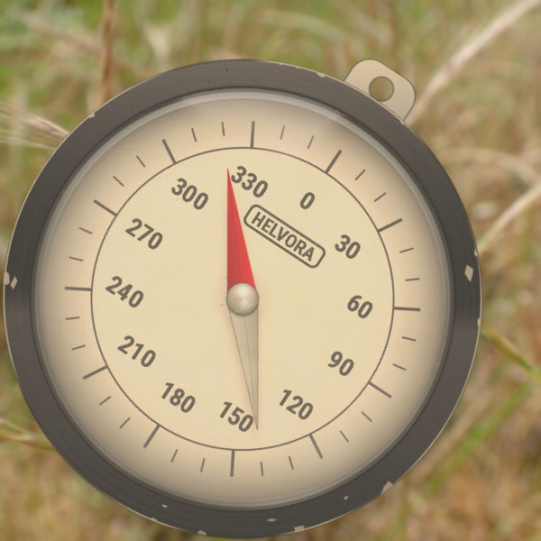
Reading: 320 °
